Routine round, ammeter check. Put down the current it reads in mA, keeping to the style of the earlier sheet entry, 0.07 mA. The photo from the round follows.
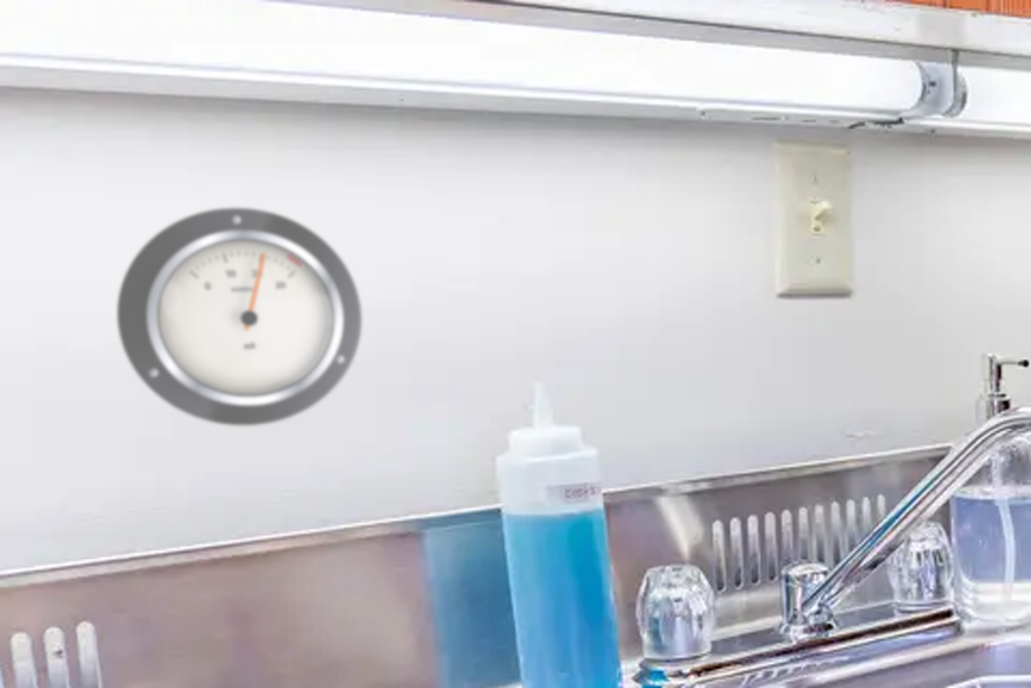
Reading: 20 mA
